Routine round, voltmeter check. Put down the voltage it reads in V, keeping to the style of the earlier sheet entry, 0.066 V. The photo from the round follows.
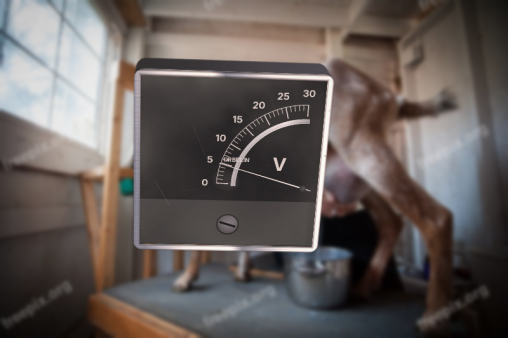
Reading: 5 V
